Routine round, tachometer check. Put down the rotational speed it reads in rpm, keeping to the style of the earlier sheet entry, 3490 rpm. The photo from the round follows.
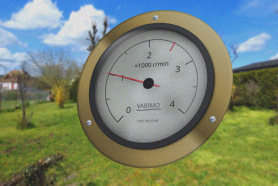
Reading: 1000 rpm
